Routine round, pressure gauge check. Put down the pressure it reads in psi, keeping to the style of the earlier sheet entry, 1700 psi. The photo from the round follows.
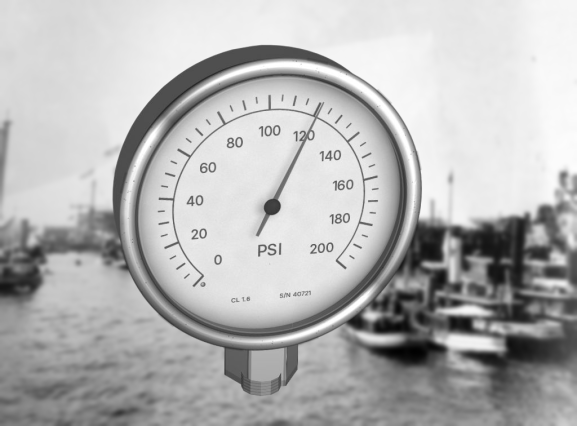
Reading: 120 psi
